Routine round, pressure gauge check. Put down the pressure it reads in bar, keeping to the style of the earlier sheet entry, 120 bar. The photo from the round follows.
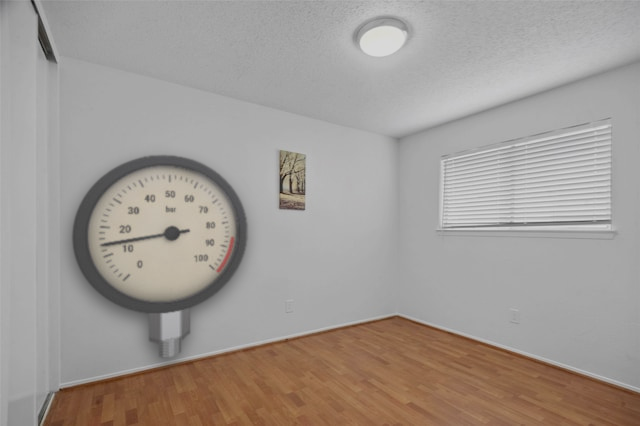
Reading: 14 bar
